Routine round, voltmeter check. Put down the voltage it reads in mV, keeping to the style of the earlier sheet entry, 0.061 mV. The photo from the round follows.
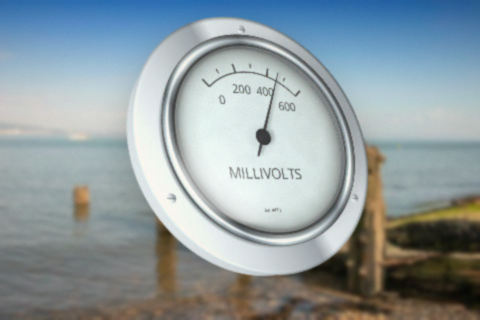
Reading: 450 mV
